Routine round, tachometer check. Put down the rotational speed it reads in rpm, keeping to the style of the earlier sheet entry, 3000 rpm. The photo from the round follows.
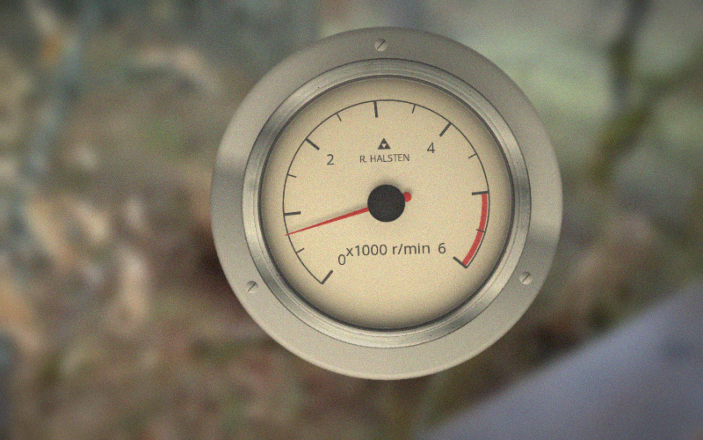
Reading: 750 rpm
